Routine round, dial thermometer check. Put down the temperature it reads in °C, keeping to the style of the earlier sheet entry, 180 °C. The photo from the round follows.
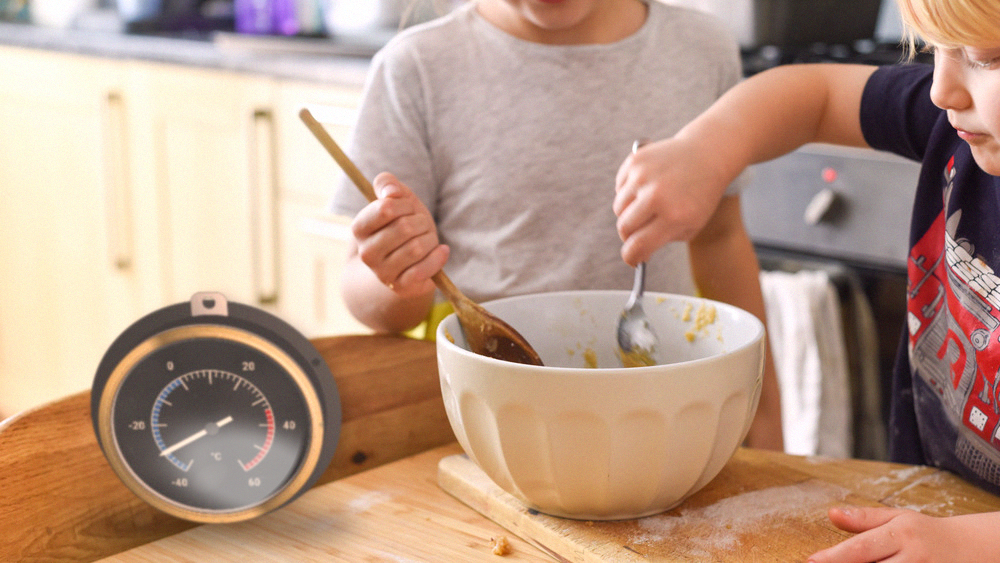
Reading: -30 °C
